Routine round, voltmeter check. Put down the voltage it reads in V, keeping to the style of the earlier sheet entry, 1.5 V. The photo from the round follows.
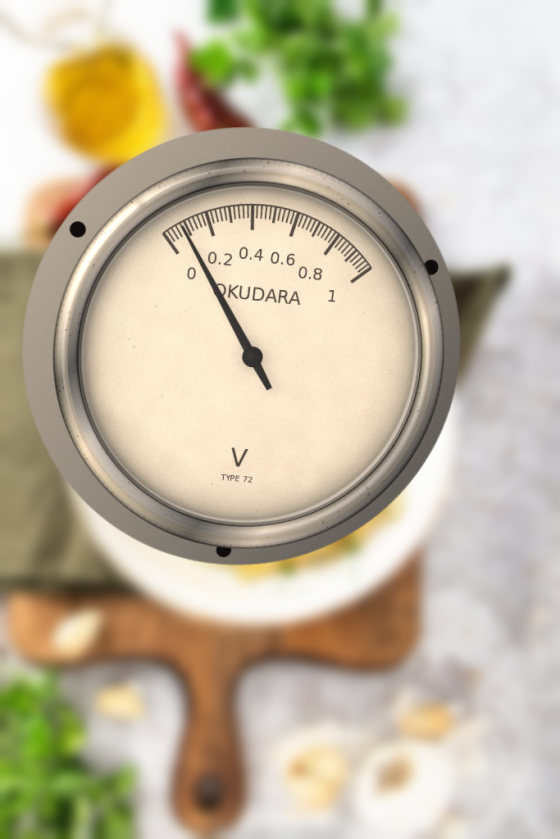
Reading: 0.08 V
